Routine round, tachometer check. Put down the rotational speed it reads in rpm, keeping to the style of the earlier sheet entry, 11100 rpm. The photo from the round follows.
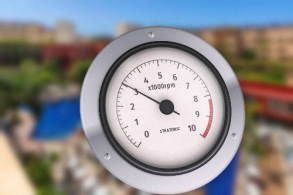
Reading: 3000 rpm
